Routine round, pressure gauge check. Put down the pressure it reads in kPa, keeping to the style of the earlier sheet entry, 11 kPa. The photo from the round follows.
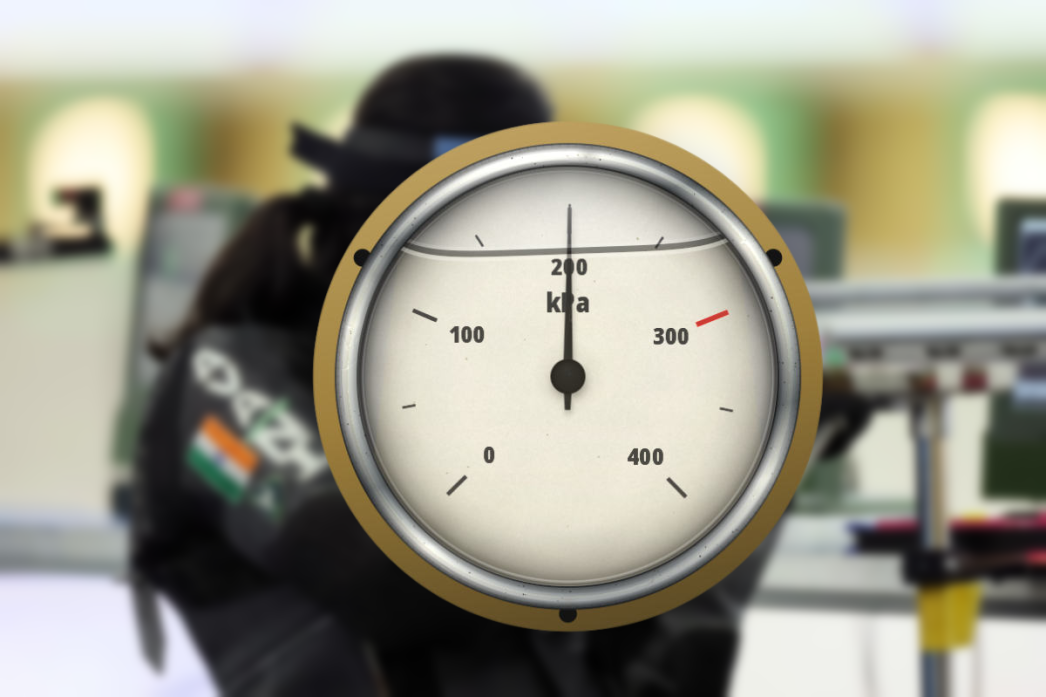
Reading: 200 kPa
